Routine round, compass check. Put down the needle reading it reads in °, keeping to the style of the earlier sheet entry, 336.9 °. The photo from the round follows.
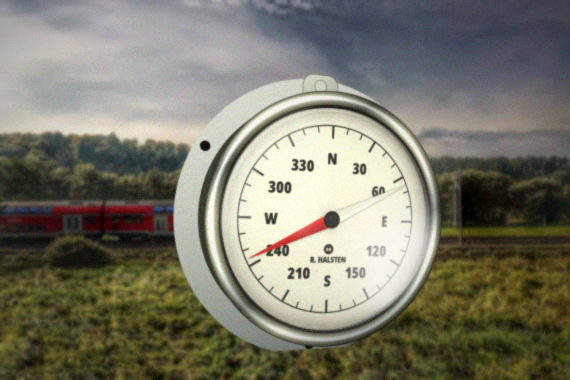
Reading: 245 °
